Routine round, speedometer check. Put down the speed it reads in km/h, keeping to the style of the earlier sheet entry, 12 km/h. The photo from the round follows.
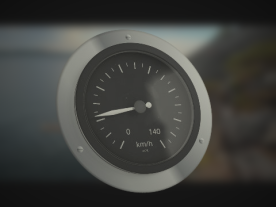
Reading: 22.5 km/h
